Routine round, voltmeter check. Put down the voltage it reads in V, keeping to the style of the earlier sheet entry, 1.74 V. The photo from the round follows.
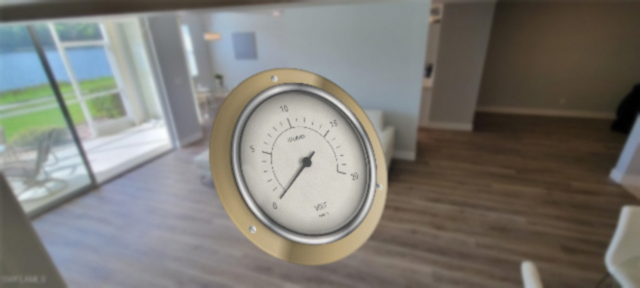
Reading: 0 V
